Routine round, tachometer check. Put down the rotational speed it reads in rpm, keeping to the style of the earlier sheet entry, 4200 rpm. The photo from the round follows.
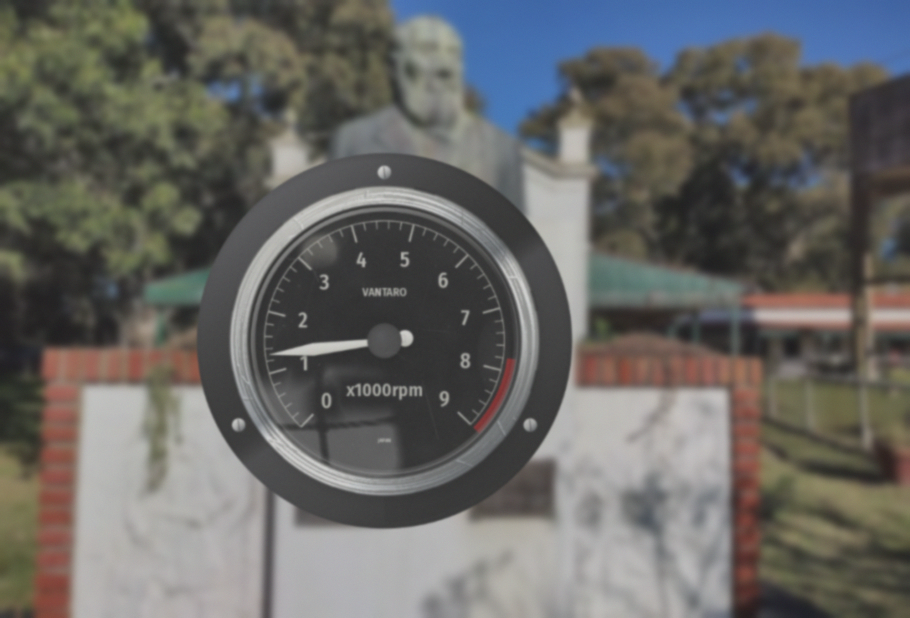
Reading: 1300 rpm
